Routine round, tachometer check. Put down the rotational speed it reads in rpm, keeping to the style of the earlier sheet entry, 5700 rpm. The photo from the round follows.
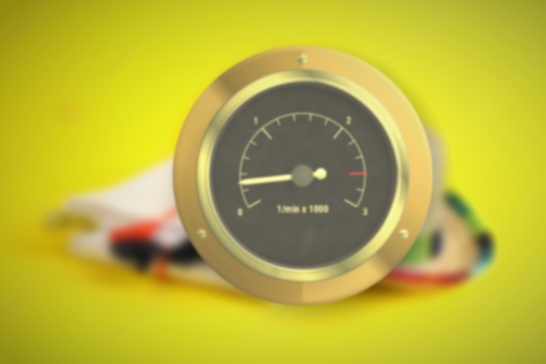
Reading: 300 rpm
